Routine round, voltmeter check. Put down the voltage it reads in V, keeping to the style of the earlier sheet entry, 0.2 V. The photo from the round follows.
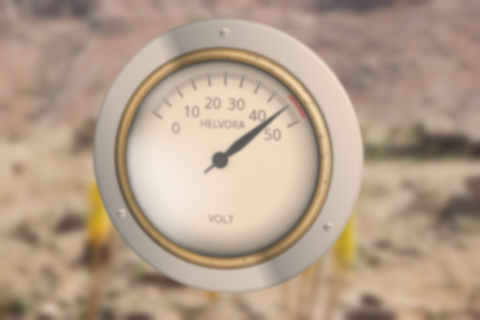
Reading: 45 V
